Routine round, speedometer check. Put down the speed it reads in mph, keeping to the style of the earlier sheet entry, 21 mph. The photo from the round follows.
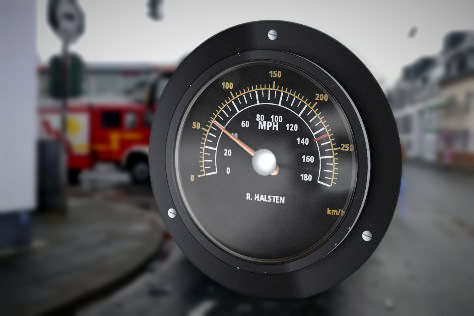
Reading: 40 mph
